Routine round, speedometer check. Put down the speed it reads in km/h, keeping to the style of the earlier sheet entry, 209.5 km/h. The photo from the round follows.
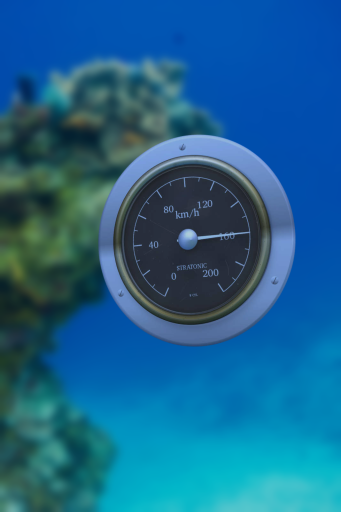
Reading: 160 km/h
